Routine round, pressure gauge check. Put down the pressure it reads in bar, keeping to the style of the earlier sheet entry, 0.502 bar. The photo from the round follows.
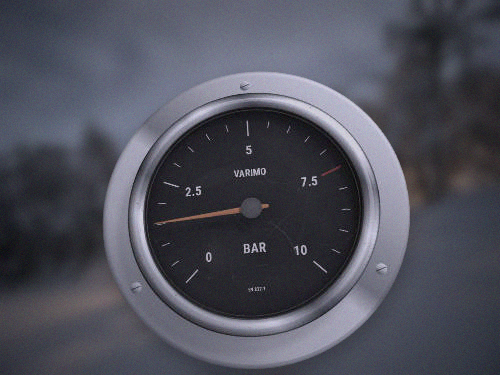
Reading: 1.5 bar
